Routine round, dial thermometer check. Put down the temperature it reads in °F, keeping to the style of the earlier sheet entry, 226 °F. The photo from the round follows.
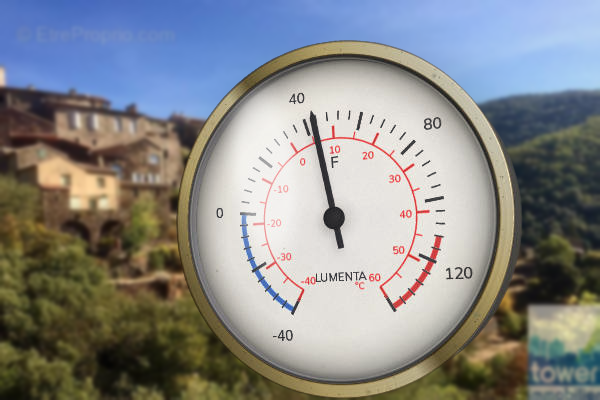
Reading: 44 °F
